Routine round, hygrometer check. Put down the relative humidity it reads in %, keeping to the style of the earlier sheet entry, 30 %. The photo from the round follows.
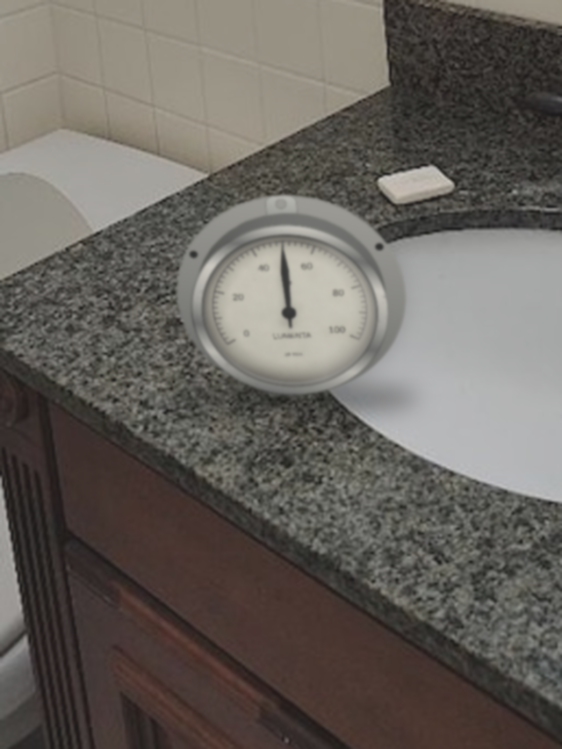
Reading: 50 %
